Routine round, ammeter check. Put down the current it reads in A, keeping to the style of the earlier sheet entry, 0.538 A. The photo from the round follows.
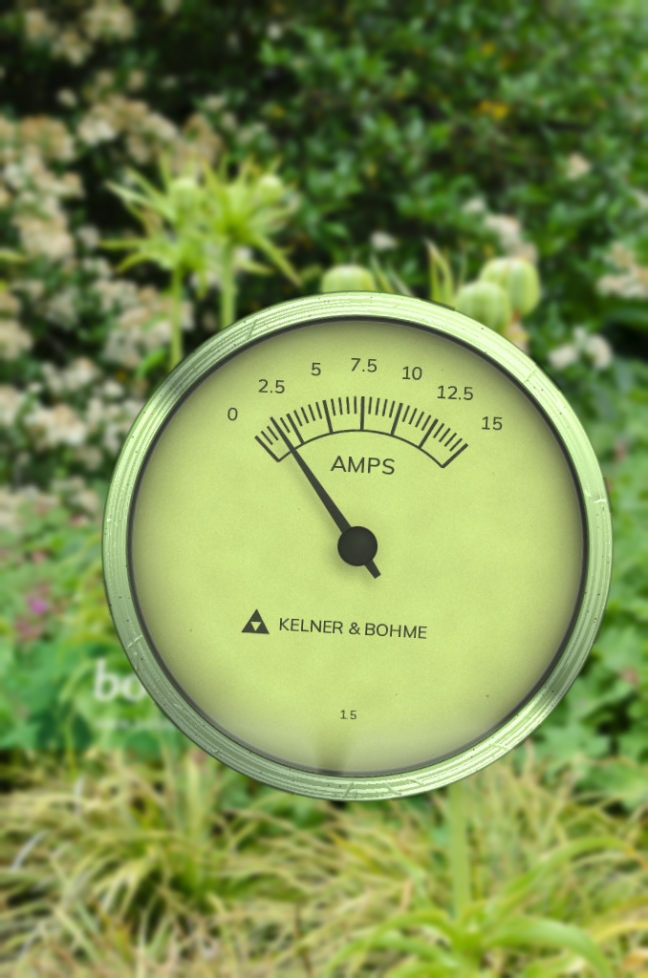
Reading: 1.5 A
